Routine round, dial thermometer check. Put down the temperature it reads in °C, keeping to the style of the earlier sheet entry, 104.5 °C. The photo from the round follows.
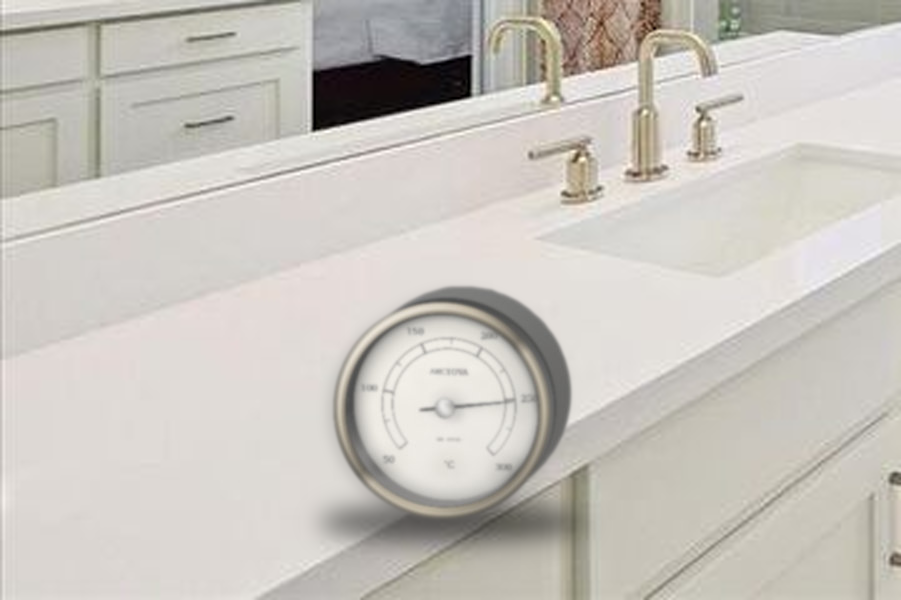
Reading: 250 °C
